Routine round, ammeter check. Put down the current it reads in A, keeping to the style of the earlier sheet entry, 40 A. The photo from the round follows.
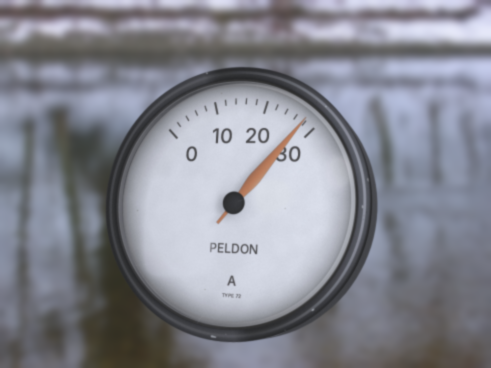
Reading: 28 A
